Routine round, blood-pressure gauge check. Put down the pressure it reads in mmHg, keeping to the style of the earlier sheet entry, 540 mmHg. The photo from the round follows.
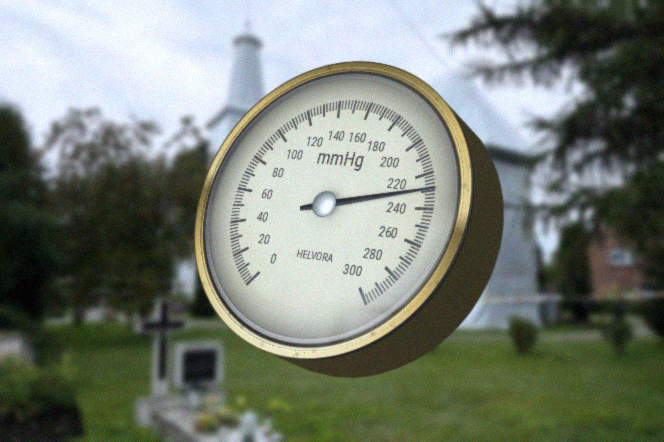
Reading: 230 mmHg
